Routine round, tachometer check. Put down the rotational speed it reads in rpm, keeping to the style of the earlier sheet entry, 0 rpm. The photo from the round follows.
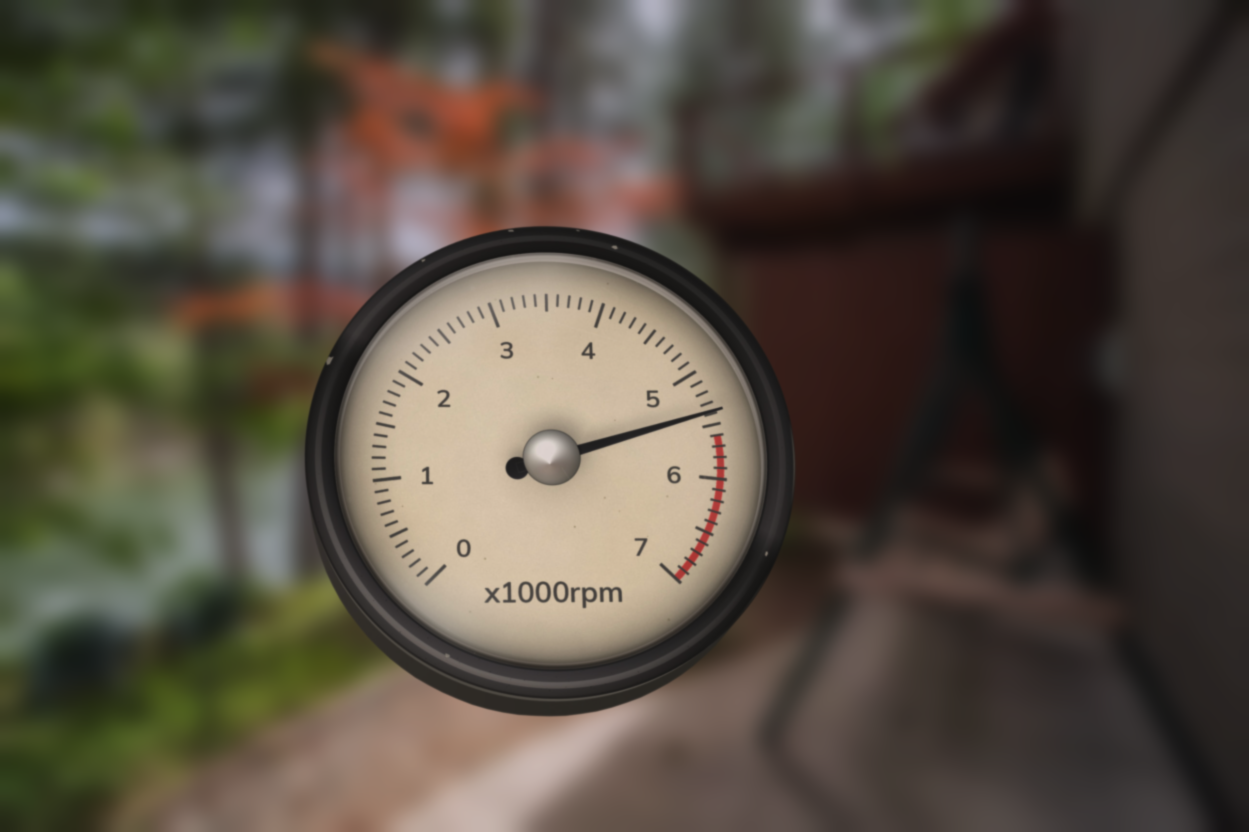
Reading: 5400 rpm
